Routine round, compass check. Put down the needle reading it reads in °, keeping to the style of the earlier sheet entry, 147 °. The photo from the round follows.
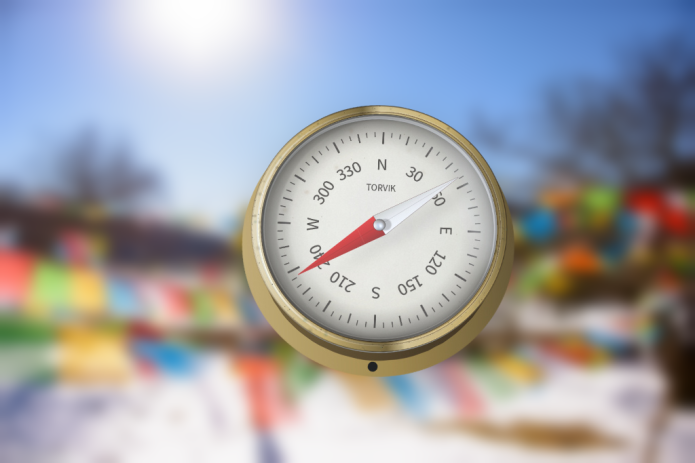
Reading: 235 °
